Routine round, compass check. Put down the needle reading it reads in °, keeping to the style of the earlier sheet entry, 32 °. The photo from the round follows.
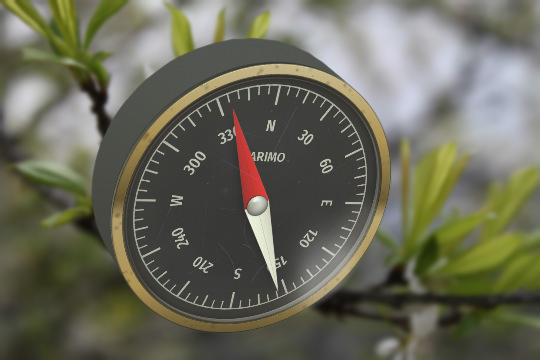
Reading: 335 °
